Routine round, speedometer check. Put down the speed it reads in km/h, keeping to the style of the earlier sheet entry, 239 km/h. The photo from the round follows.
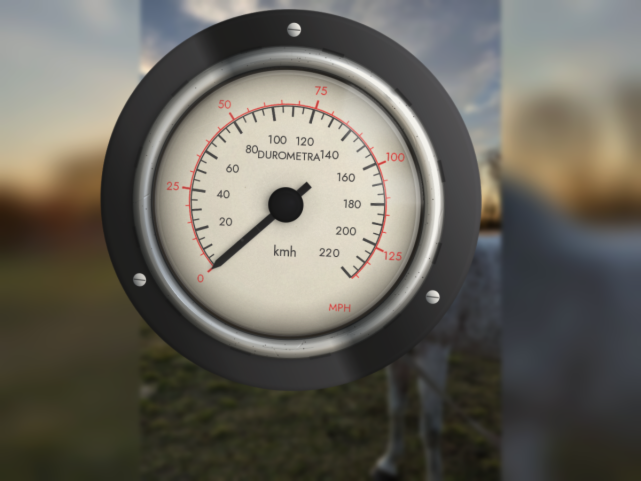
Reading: 0 km/h
